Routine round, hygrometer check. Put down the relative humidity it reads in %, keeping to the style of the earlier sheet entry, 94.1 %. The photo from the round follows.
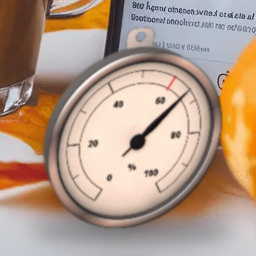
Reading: 65 %
